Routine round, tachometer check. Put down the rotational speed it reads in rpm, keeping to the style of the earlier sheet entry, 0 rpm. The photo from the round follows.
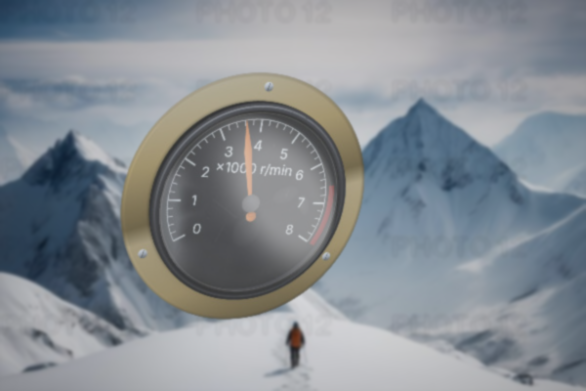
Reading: 3600 rpm
